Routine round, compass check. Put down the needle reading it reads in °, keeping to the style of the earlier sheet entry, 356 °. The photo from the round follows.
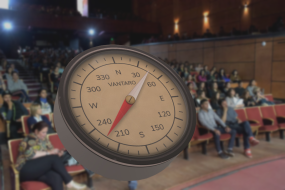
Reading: 225 °
